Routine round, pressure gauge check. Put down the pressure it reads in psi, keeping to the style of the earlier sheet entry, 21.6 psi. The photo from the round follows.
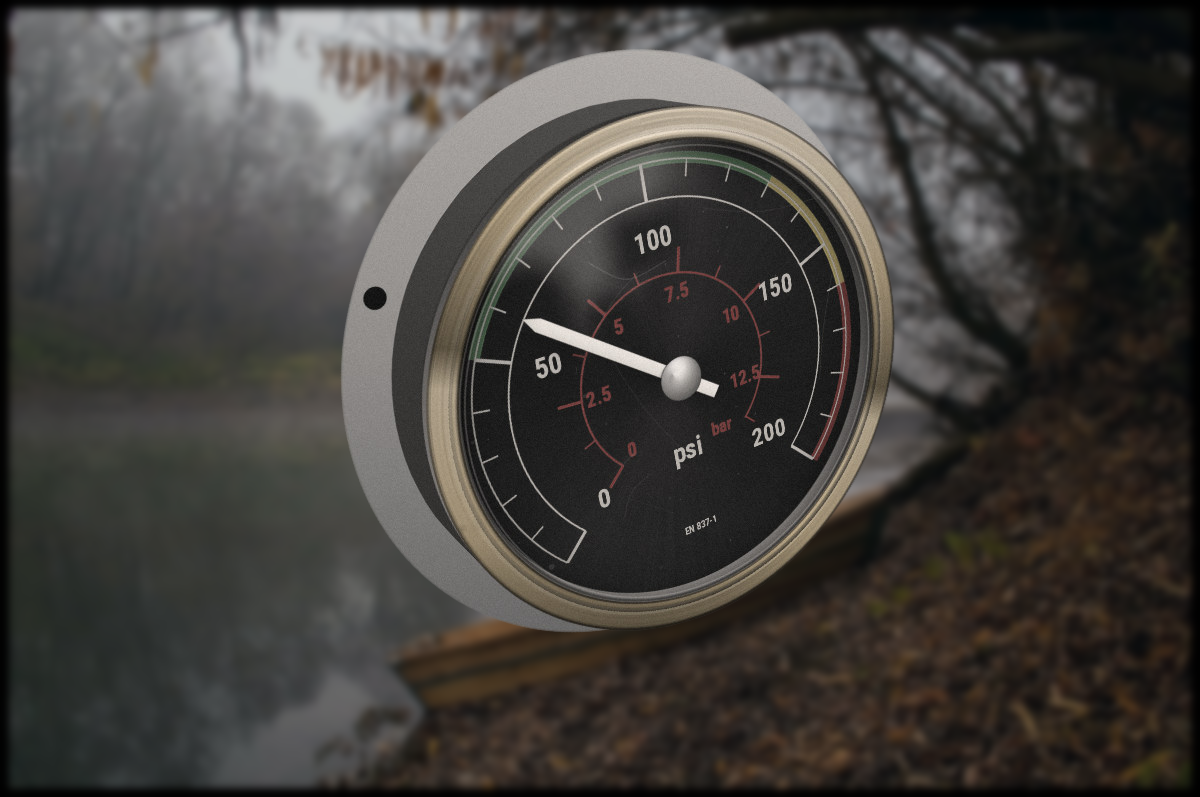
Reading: 60 psi
